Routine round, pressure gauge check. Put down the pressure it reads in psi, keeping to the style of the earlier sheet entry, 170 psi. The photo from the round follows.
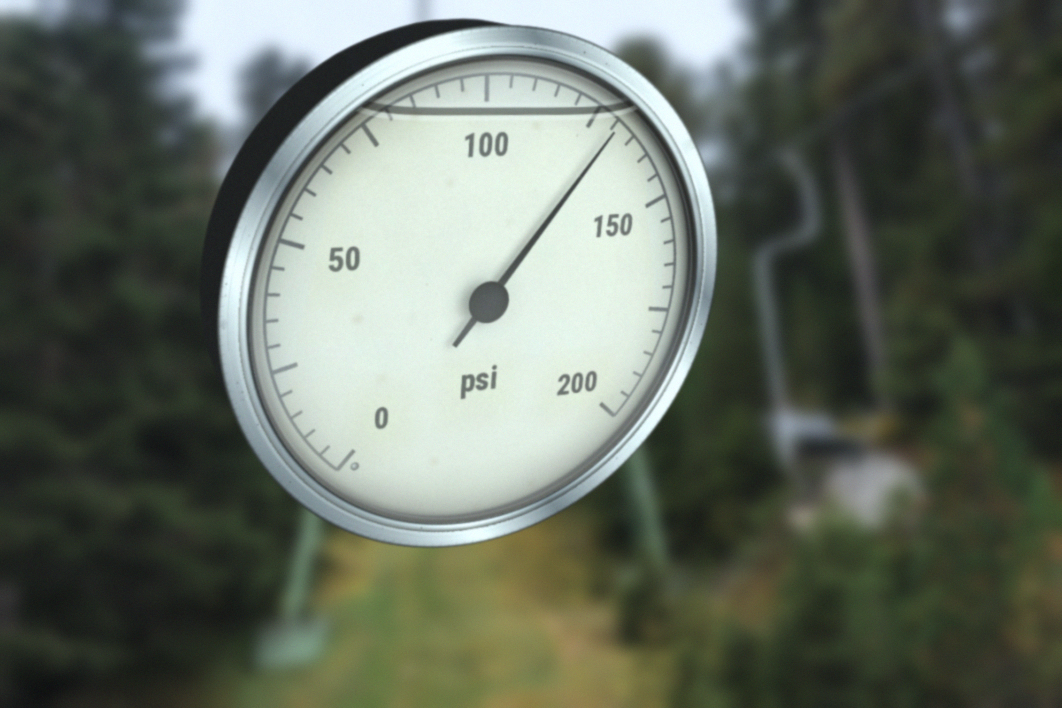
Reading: 130 psi
